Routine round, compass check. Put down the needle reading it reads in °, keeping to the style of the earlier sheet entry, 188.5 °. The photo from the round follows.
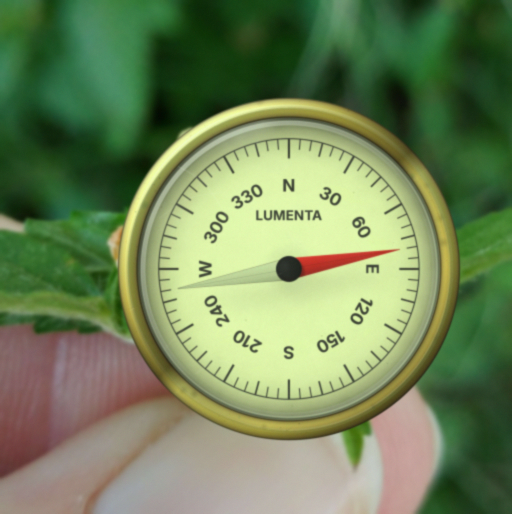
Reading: 80 °
